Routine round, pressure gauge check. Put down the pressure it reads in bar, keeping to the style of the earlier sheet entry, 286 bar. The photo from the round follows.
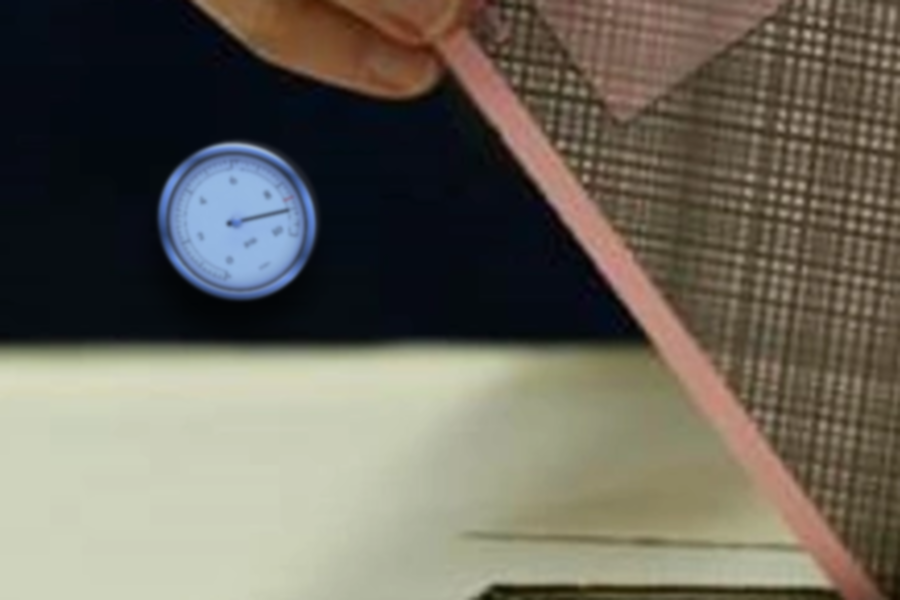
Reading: 9 bar
